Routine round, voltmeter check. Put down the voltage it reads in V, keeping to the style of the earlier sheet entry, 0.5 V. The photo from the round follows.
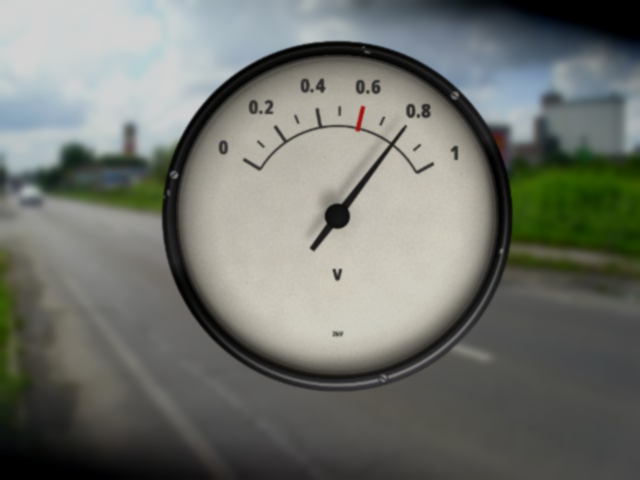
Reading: 0.8 V
